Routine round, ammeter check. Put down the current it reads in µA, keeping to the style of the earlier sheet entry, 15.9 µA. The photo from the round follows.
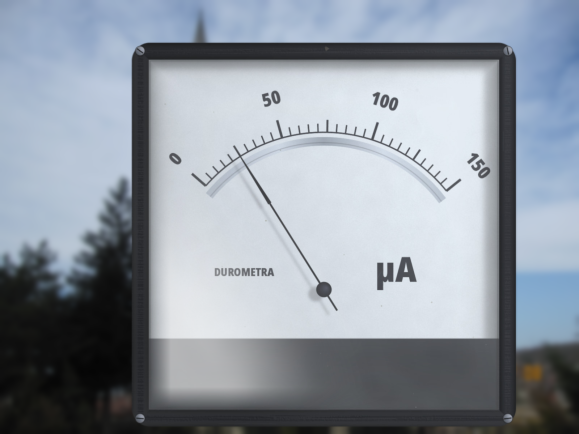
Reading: 25 µA
